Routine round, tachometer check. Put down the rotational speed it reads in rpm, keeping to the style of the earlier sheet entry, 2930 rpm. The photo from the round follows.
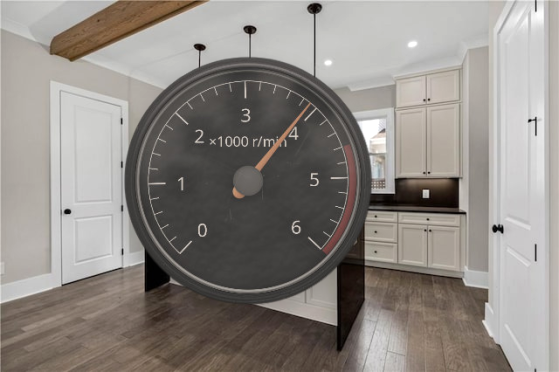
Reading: 3900 rpm
